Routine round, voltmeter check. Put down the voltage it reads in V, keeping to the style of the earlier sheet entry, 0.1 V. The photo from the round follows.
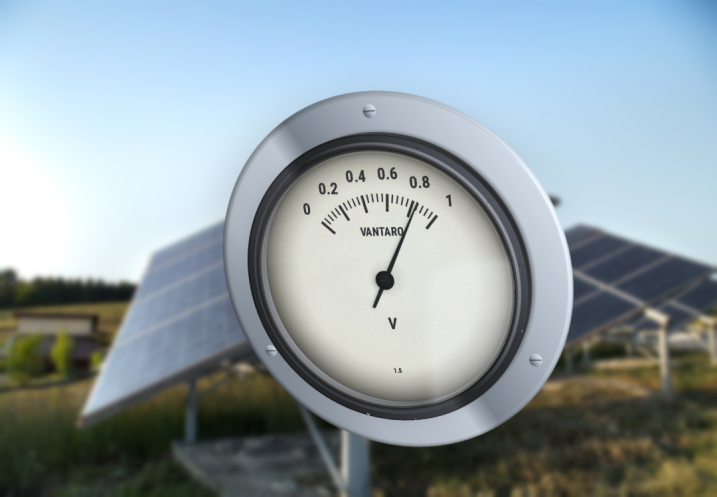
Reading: 0.84 V
